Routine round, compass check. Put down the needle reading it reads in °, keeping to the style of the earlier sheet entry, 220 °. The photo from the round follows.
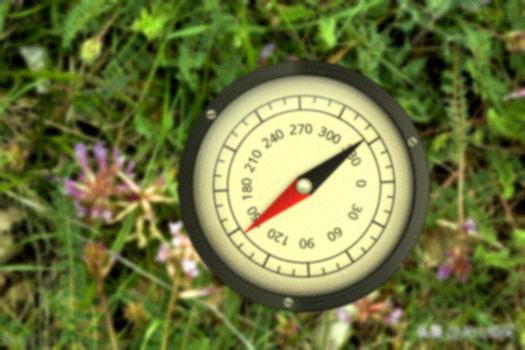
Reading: 145 °
